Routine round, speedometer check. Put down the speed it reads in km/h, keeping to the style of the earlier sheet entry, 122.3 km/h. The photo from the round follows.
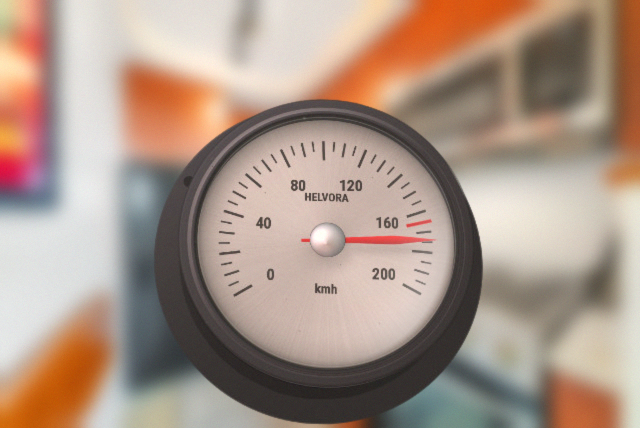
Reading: 175 km/h
